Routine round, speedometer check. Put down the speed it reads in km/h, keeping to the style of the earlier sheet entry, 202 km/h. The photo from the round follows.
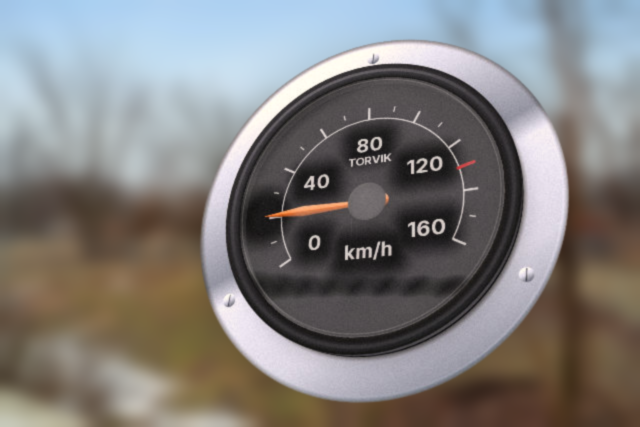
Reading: 20 km/h
